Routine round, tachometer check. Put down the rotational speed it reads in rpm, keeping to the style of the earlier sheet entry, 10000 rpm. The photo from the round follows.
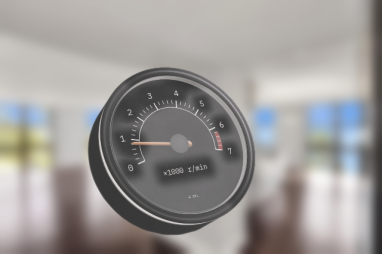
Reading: 800 rpm
